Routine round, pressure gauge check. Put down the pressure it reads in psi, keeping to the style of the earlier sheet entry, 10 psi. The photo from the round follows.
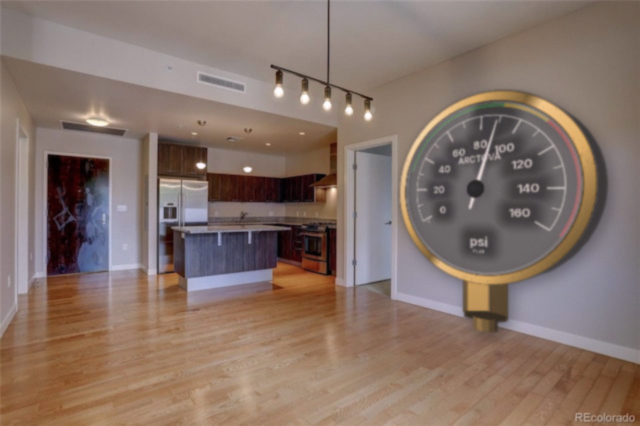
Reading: 90 psi
